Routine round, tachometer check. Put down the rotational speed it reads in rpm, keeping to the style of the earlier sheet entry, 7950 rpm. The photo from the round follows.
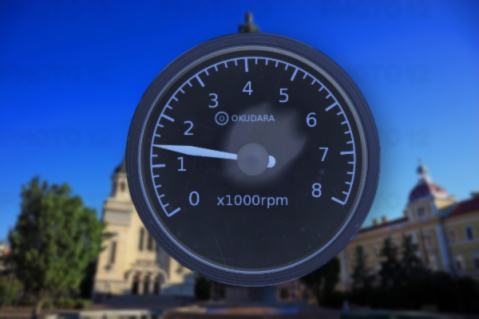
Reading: 1400 rpm
